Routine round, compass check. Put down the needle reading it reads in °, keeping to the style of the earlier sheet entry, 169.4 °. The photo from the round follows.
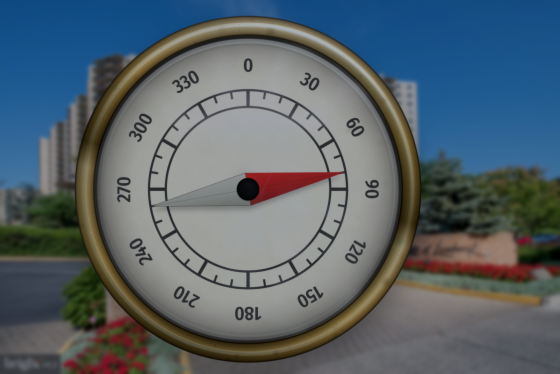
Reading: 80 °
